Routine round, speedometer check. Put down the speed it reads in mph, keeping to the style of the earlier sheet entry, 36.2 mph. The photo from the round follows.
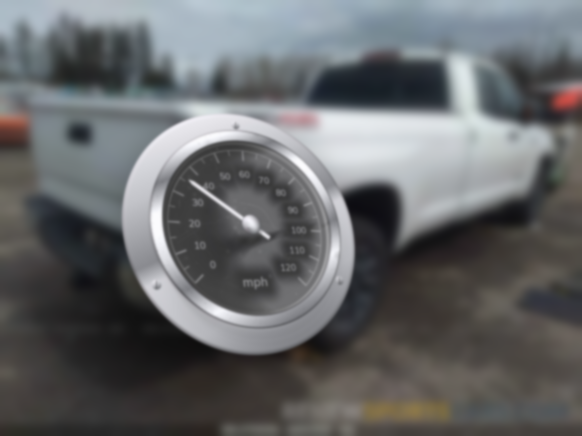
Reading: 35 mph
